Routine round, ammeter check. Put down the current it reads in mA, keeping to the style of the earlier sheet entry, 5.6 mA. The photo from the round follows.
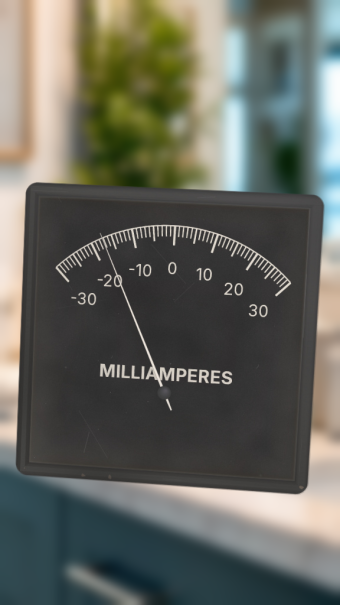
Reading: -17 mA
